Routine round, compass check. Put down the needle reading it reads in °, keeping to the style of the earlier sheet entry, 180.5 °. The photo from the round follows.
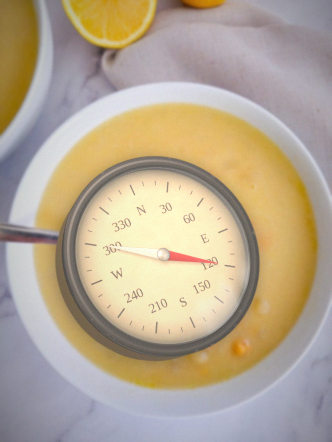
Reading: 120 °
